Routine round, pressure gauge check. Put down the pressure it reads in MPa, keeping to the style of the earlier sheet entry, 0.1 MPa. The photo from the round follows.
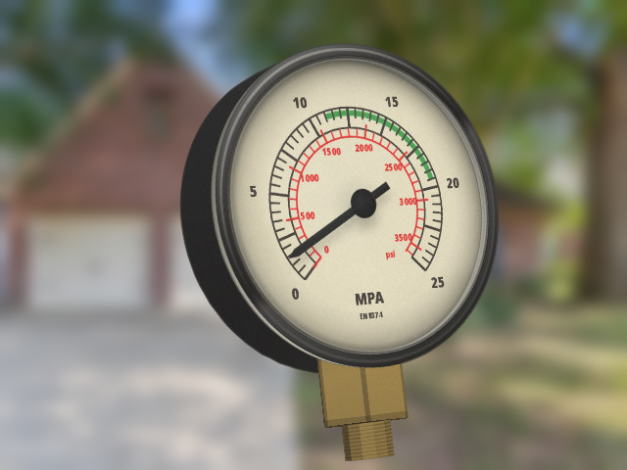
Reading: 1.5 MPa
